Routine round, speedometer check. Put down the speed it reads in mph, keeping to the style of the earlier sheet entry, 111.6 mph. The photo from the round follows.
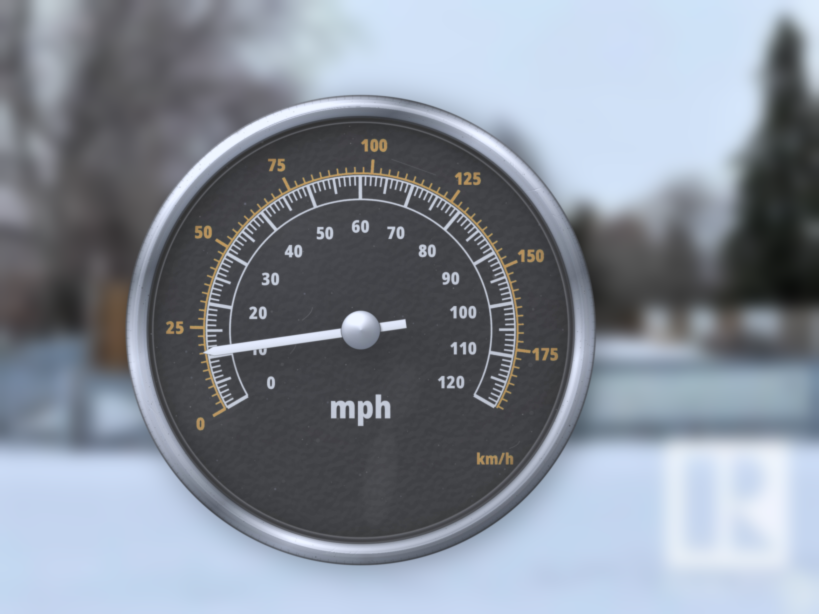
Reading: 11 mph
